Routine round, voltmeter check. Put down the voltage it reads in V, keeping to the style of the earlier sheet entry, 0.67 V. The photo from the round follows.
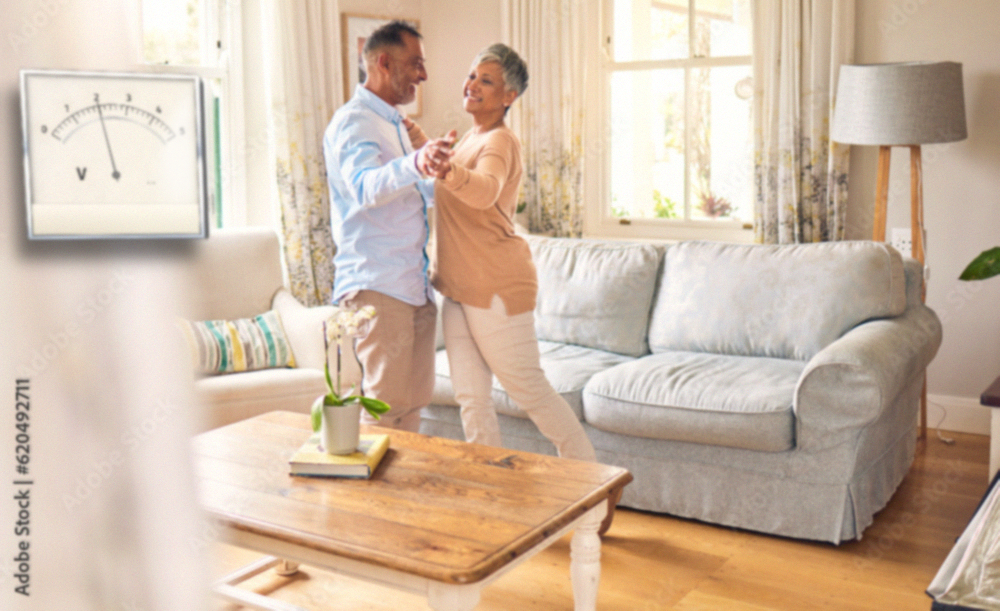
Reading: 2 V
